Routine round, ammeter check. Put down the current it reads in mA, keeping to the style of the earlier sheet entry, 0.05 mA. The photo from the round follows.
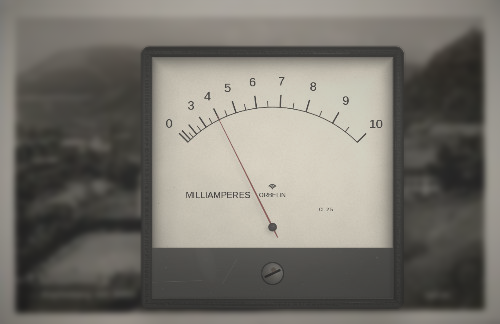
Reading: 4 mA
